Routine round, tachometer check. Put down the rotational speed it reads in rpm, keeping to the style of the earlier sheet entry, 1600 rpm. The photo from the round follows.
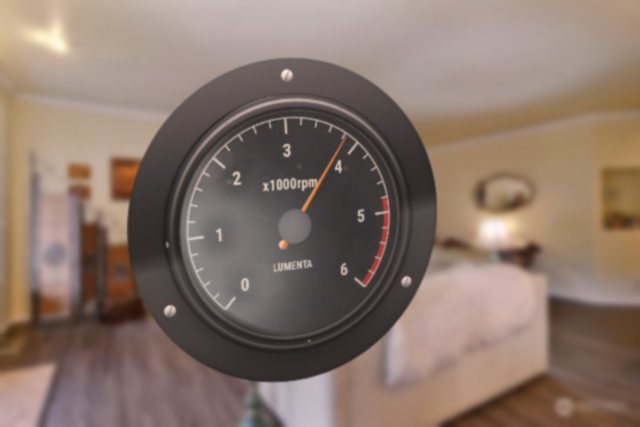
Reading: 3800 rpm
